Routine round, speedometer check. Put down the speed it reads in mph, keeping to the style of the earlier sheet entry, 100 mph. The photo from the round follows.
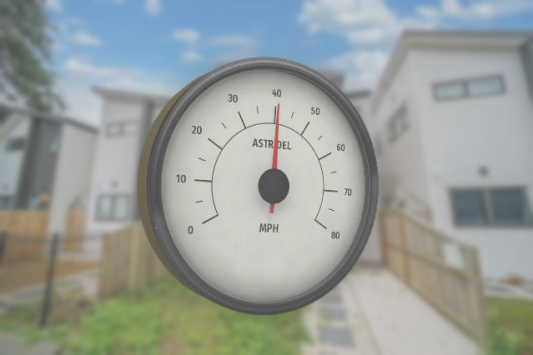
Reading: 40 mph
